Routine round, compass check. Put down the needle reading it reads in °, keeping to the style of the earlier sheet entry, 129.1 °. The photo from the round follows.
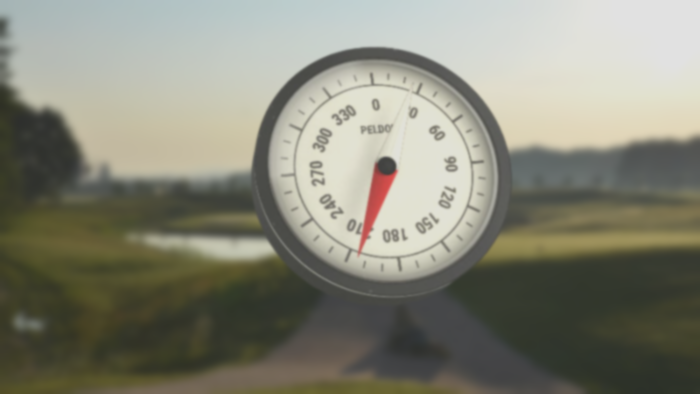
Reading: 205 °
